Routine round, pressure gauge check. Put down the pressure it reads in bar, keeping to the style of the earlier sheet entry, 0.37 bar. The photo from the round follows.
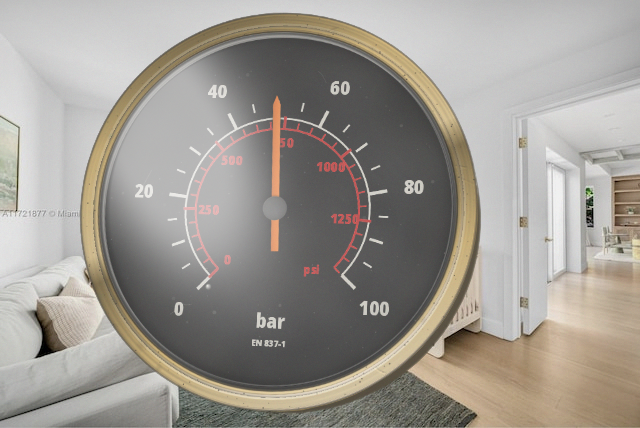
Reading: 50 bar
